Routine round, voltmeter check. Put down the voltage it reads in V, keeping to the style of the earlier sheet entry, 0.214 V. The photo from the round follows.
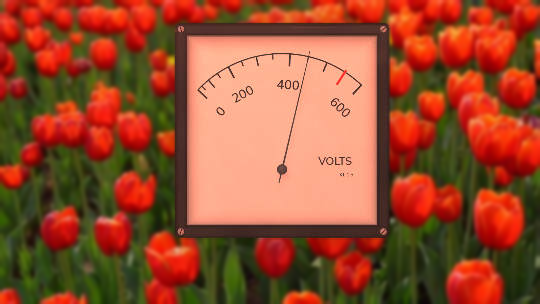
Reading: 450 V
